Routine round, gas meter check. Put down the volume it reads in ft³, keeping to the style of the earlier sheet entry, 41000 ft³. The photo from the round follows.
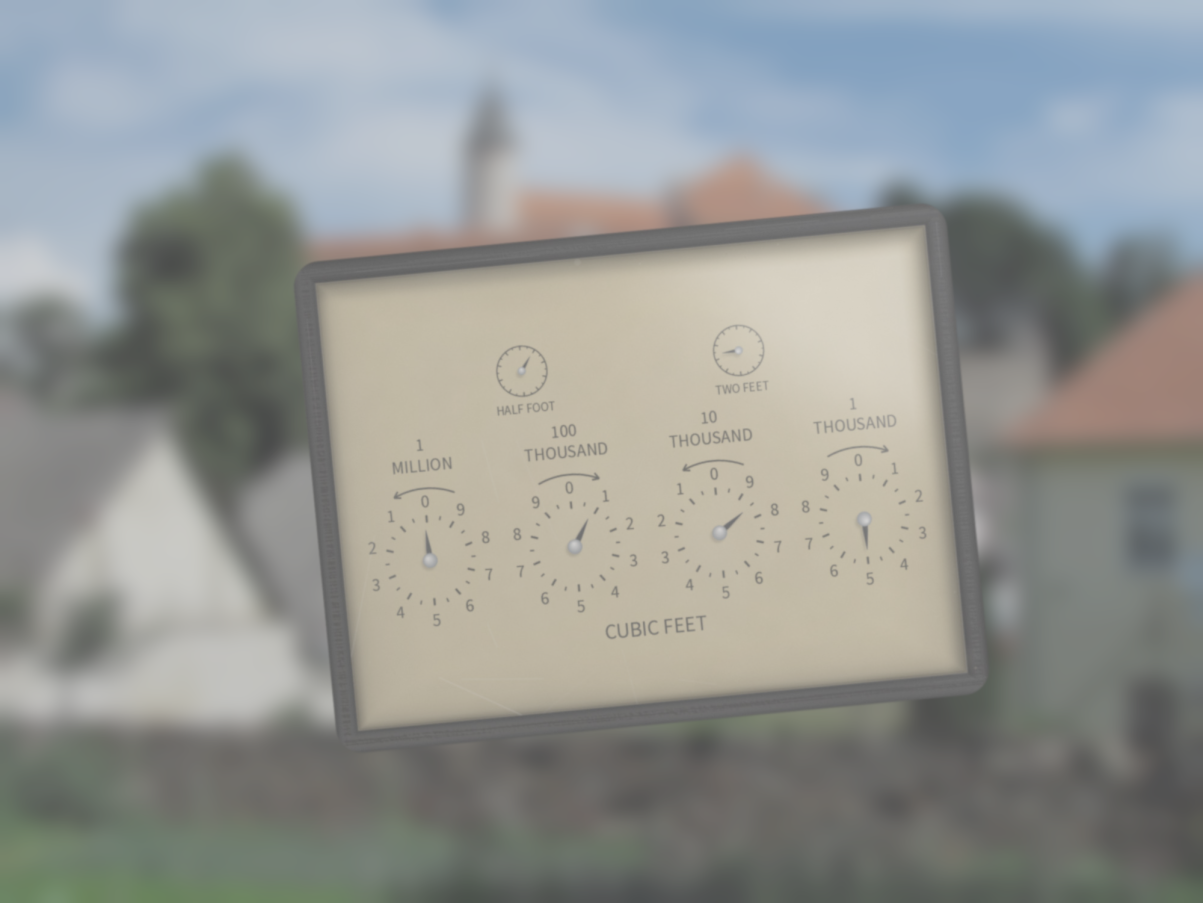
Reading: 8500 ft³
